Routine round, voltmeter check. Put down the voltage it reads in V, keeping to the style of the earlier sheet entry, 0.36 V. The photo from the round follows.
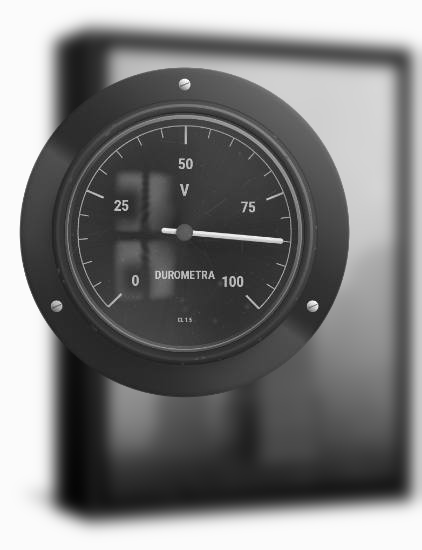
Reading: 85 V
